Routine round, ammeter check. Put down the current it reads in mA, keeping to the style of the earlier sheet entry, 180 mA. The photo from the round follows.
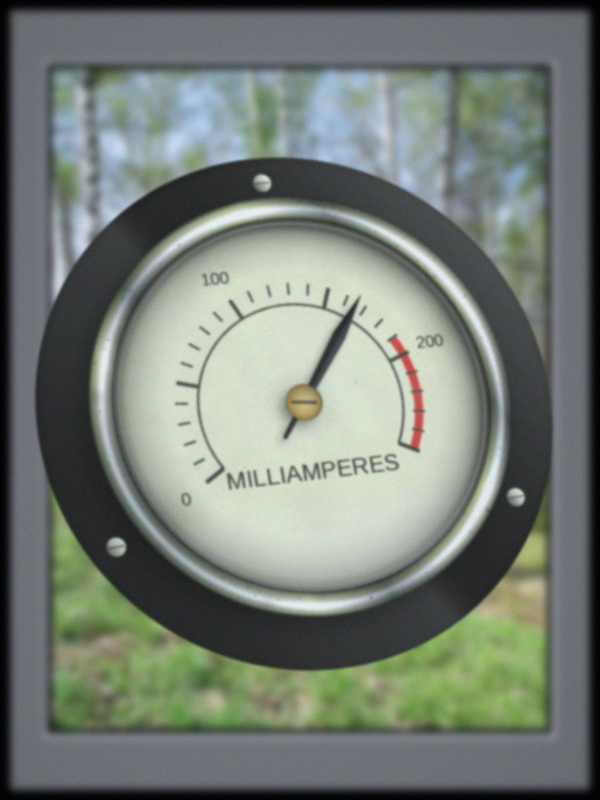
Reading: 165 mA
